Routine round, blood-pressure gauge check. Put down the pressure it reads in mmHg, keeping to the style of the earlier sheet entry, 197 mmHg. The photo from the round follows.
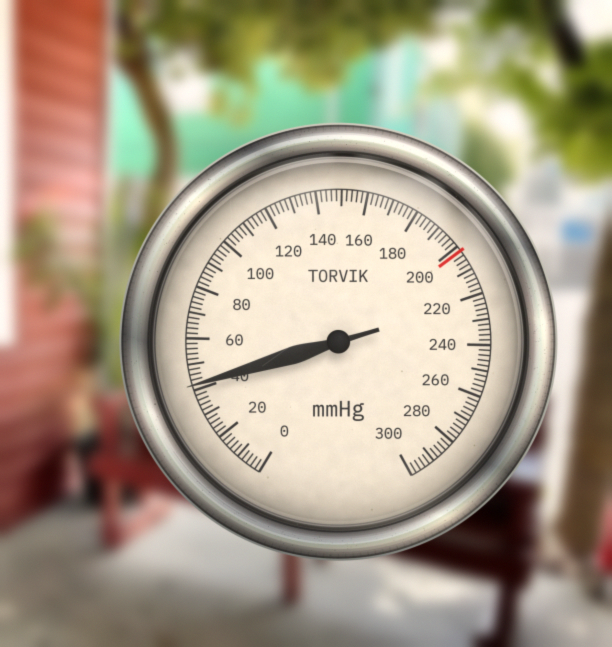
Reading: 42 mmHg
